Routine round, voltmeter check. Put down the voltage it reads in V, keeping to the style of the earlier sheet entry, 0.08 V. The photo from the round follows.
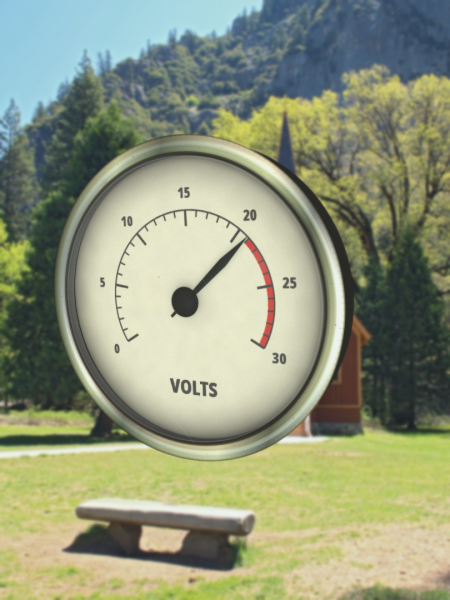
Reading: 21 V
